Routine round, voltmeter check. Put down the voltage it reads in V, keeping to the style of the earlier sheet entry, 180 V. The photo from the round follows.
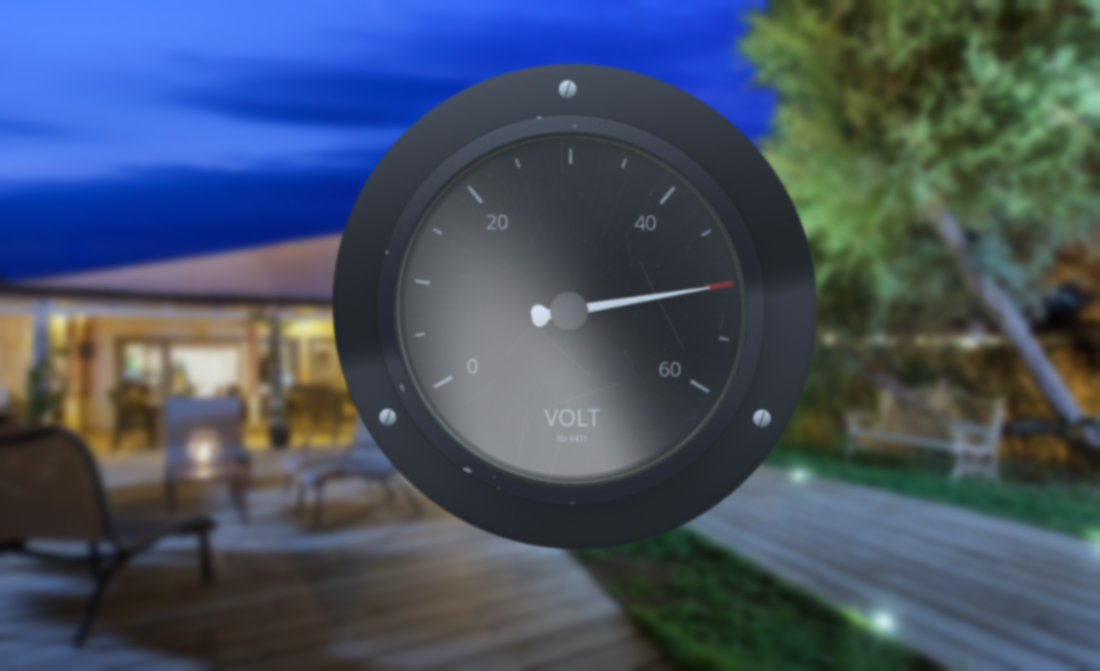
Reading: 50 V
